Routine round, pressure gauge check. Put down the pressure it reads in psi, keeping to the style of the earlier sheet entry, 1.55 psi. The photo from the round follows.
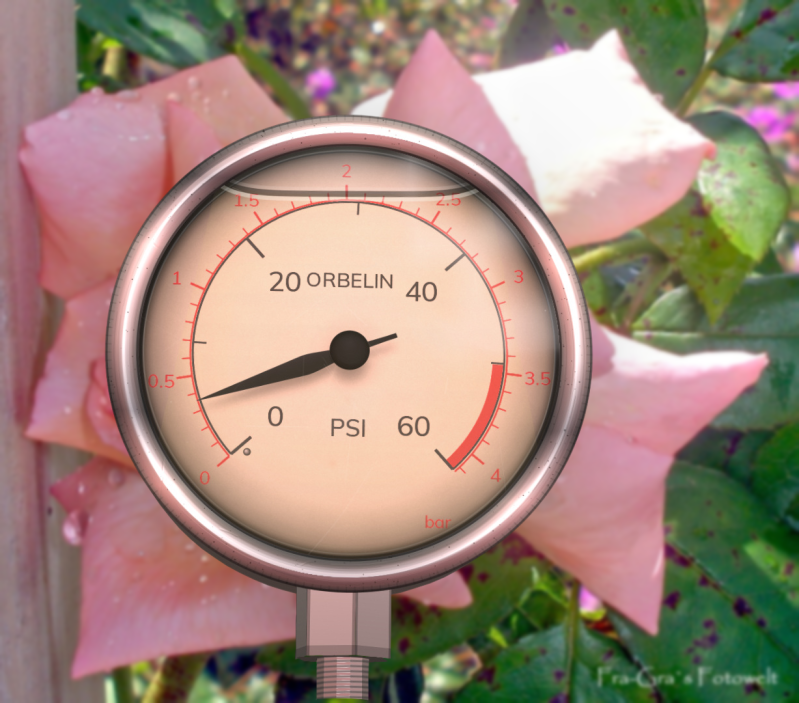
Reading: 5 psi
